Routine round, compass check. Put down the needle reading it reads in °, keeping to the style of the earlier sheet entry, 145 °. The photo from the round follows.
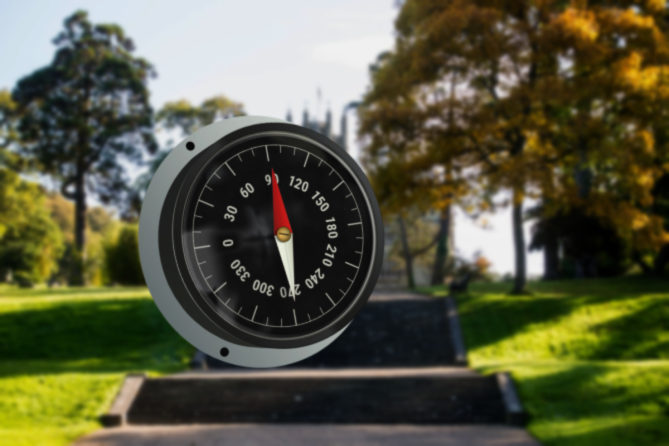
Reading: 90 °
